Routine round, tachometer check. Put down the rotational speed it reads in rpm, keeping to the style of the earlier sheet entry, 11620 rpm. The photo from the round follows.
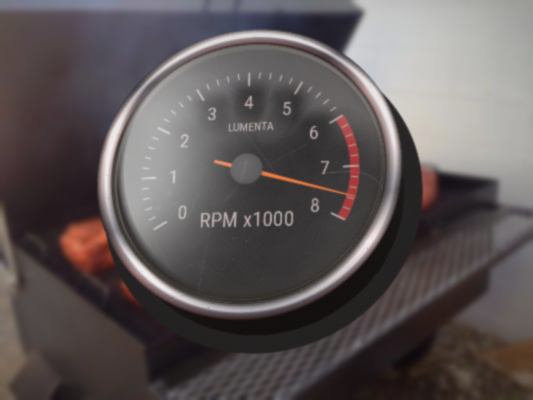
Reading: 7600 rpm
